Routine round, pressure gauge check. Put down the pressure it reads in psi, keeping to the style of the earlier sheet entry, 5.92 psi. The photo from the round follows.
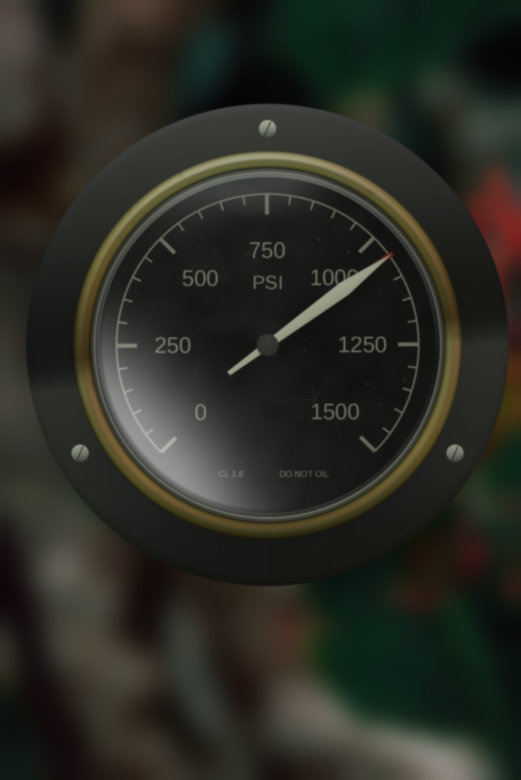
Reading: 1050 psi
